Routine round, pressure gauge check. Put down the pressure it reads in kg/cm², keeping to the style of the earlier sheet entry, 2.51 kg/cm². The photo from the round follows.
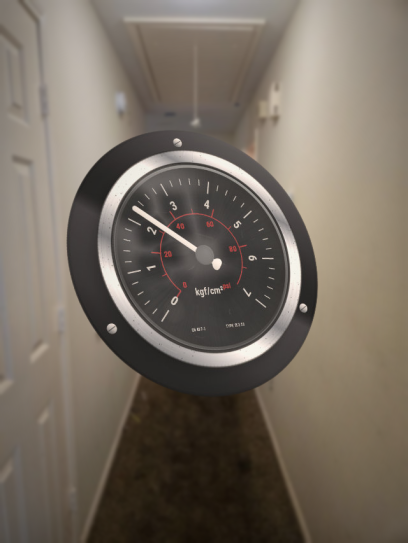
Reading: 2.2 kg/cm²
